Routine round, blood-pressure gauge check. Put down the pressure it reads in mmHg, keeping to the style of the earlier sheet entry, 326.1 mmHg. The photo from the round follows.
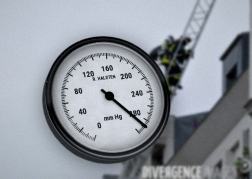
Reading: 290 mmHg
